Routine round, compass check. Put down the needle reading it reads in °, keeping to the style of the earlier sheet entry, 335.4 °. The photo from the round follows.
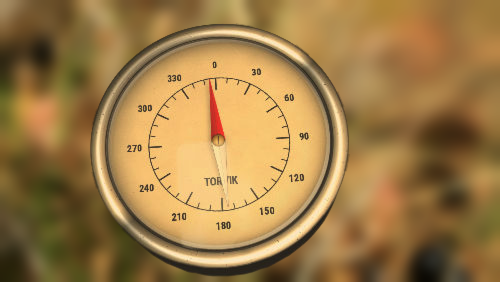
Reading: 355 °
